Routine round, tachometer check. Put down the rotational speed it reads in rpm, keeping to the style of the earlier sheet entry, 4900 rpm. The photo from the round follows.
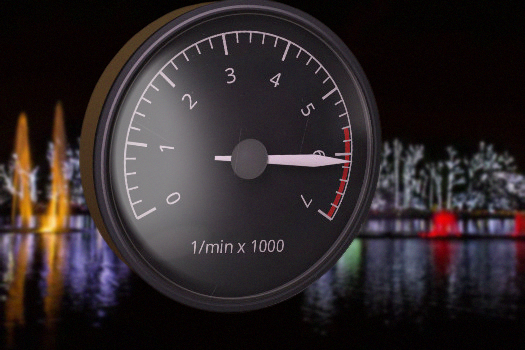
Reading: 6100 rpm
